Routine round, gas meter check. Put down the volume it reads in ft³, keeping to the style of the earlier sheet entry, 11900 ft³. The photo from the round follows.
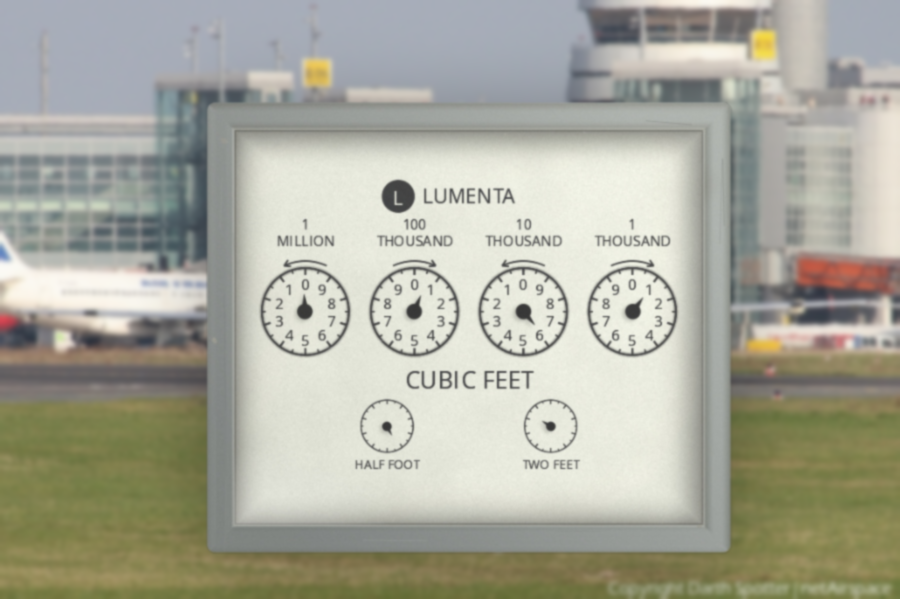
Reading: 6100 ft³
